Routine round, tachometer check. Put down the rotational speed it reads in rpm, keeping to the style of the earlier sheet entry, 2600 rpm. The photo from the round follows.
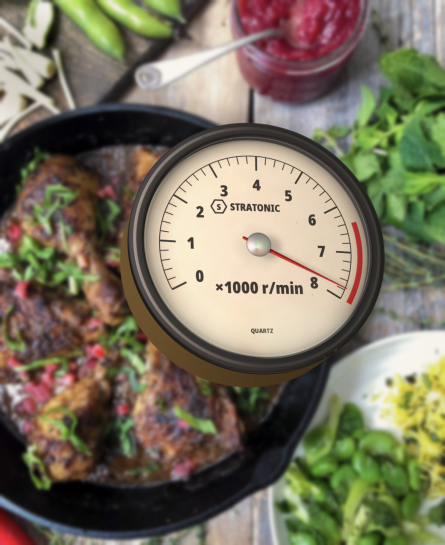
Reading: 7800 rpm
